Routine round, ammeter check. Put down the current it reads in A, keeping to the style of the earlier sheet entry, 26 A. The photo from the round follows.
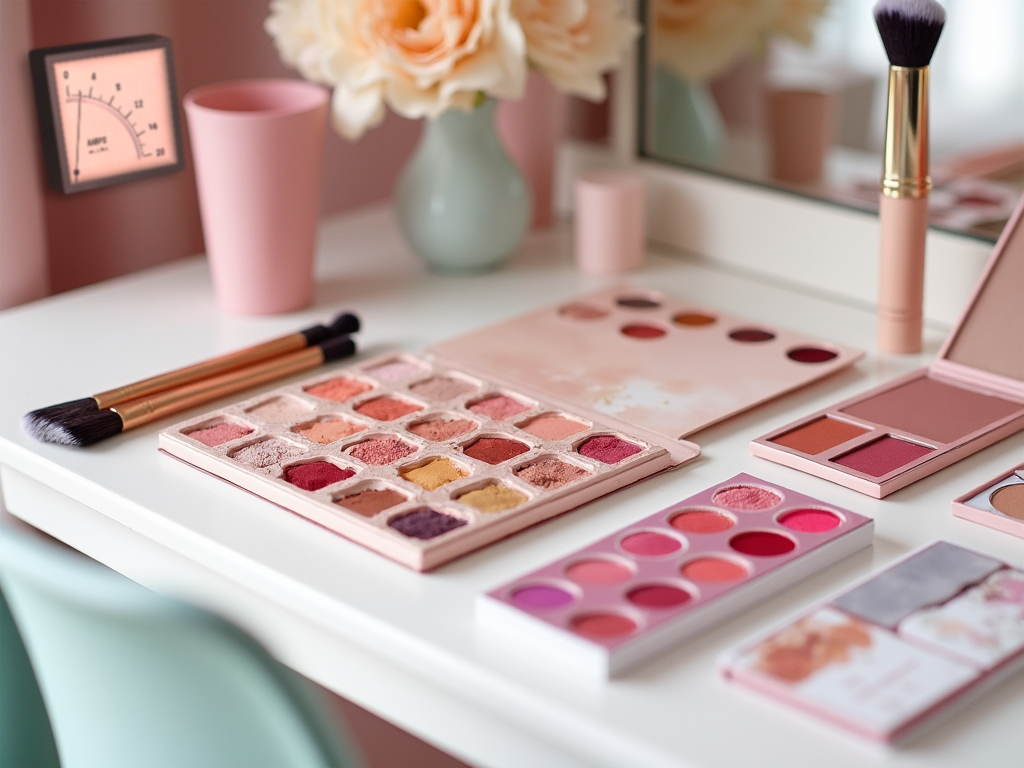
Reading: 2 A
